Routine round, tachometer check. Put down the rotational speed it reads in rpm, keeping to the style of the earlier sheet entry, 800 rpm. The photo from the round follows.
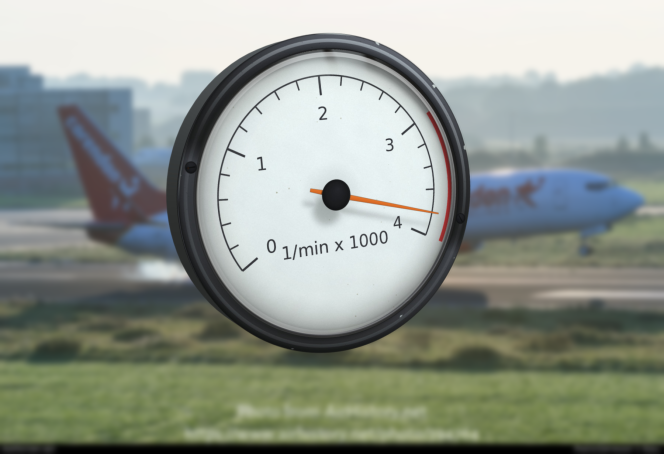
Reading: 3800 rpm
